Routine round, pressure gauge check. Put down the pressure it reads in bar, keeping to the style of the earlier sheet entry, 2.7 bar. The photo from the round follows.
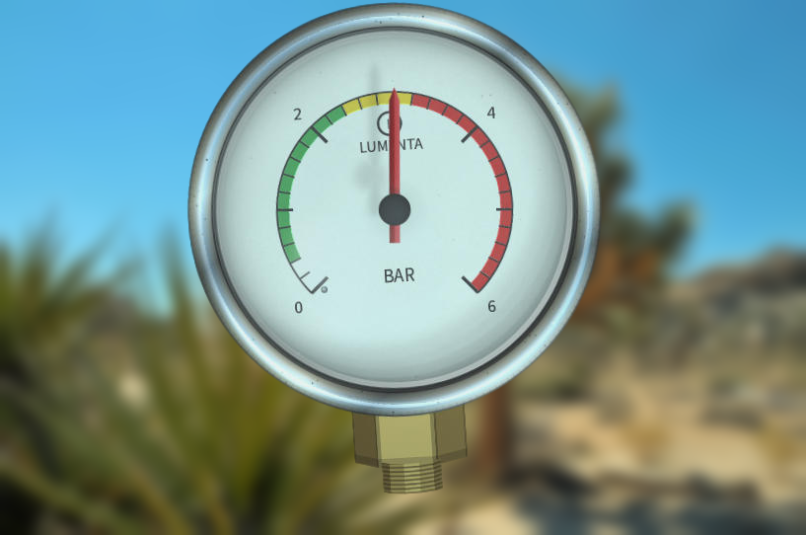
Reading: 3 bar
